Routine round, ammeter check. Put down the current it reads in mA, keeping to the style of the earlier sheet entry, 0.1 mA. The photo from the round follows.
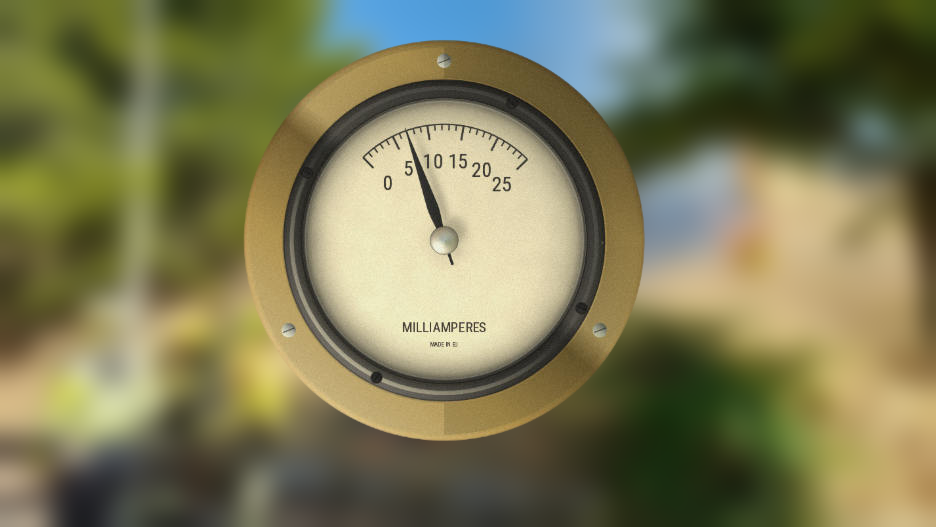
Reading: 7 mA
